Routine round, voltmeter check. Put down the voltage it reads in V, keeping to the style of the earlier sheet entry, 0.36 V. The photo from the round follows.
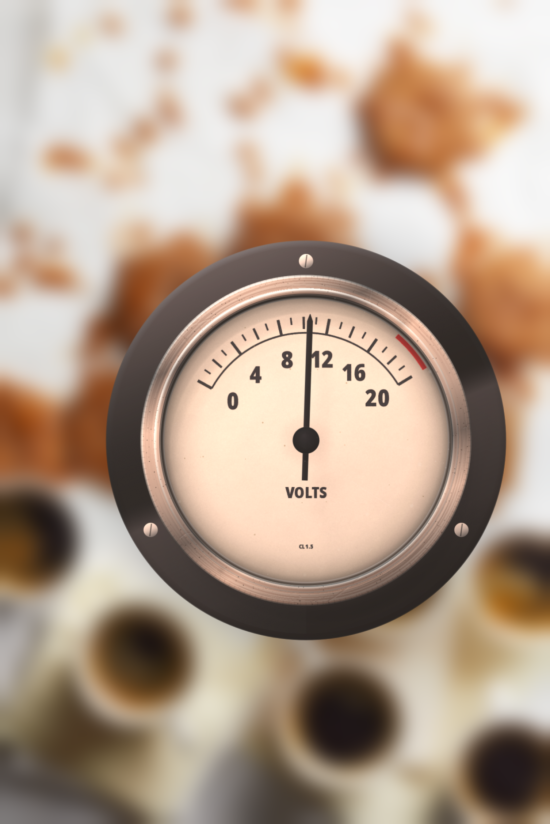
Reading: 10.5 V
